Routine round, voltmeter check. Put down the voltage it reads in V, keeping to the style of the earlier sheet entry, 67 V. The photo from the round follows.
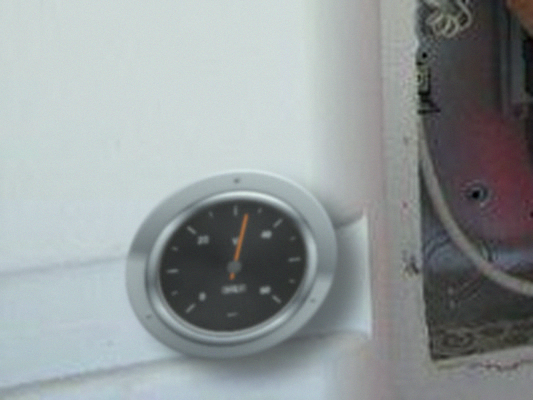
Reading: 32.5 V
